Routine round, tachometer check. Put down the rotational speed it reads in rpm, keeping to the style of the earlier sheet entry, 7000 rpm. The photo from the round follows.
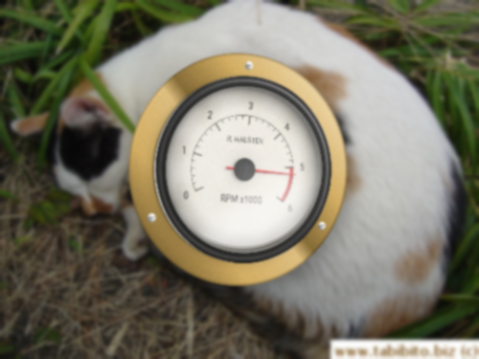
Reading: 5200 rpm
